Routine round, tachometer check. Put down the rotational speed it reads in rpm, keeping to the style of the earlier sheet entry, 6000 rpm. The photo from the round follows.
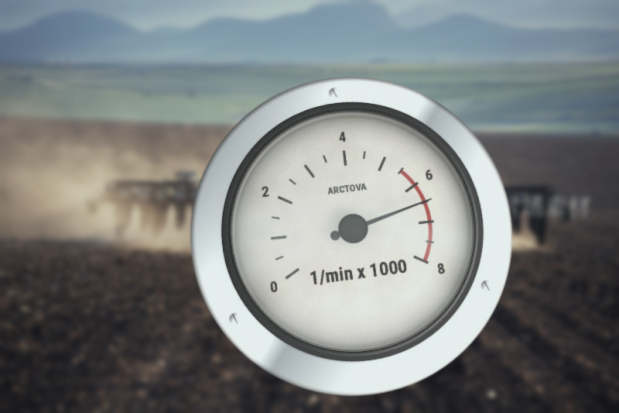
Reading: 6500 rpm
